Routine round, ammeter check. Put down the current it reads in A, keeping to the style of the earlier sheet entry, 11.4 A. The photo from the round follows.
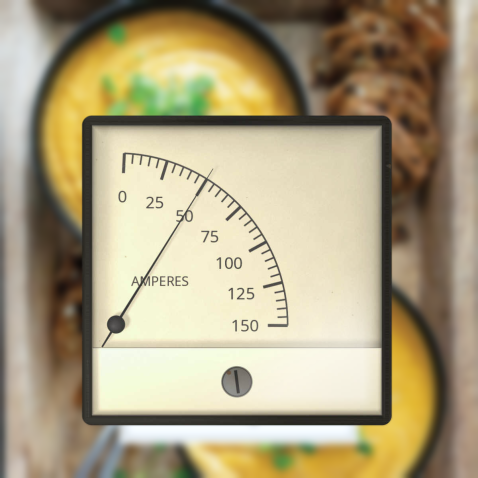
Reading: 50 A
